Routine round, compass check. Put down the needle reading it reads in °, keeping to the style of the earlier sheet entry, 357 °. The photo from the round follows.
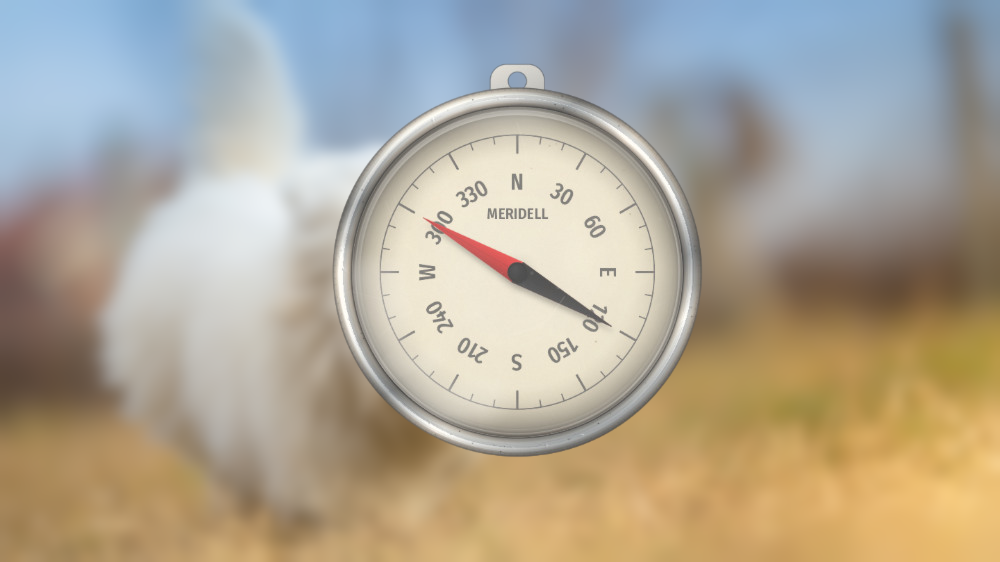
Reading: 300 °
